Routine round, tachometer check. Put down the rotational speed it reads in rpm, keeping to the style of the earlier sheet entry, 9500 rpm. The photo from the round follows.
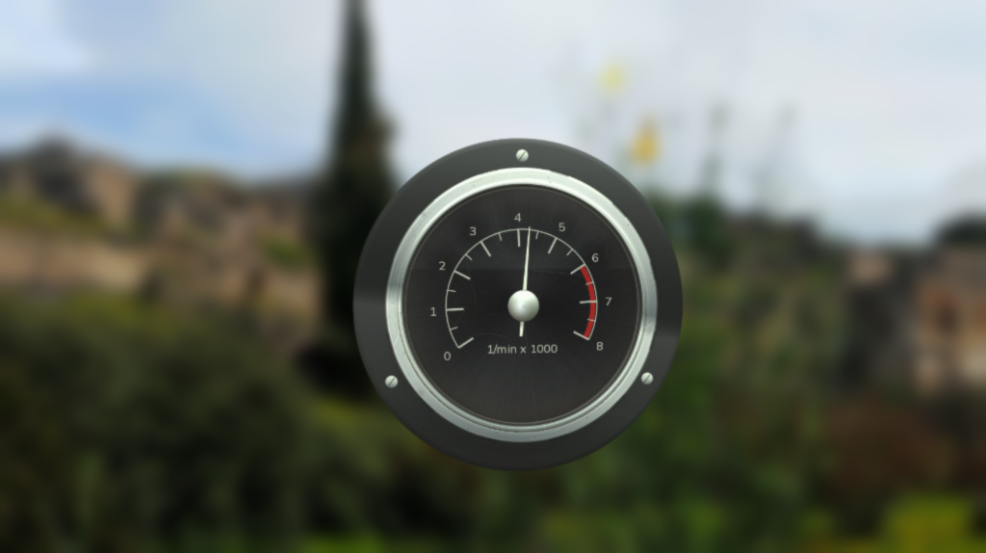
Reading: 4250 rpm
